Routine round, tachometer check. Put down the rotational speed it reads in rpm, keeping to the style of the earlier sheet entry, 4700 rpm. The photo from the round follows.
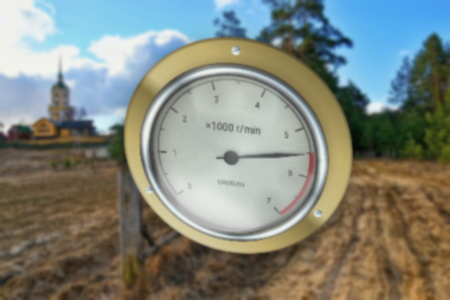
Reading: 5500 rpm
